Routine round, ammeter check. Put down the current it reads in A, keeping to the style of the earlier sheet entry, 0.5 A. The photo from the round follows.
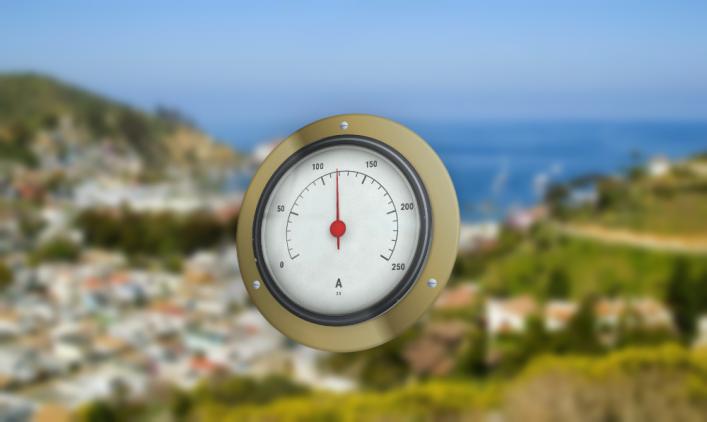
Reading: 120 A
